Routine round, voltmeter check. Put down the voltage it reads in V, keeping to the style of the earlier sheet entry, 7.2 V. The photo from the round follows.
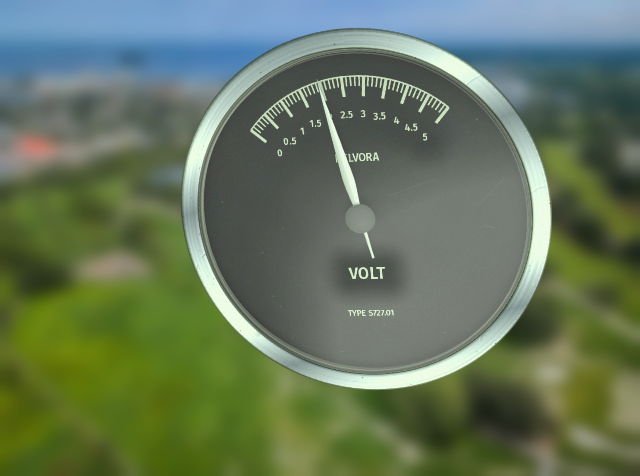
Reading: 2 V
